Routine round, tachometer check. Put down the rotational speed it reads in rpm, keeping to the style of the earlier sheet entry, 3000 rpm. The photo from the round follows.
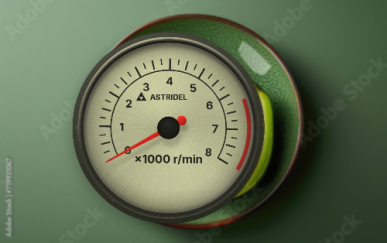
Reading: 0 rpm
